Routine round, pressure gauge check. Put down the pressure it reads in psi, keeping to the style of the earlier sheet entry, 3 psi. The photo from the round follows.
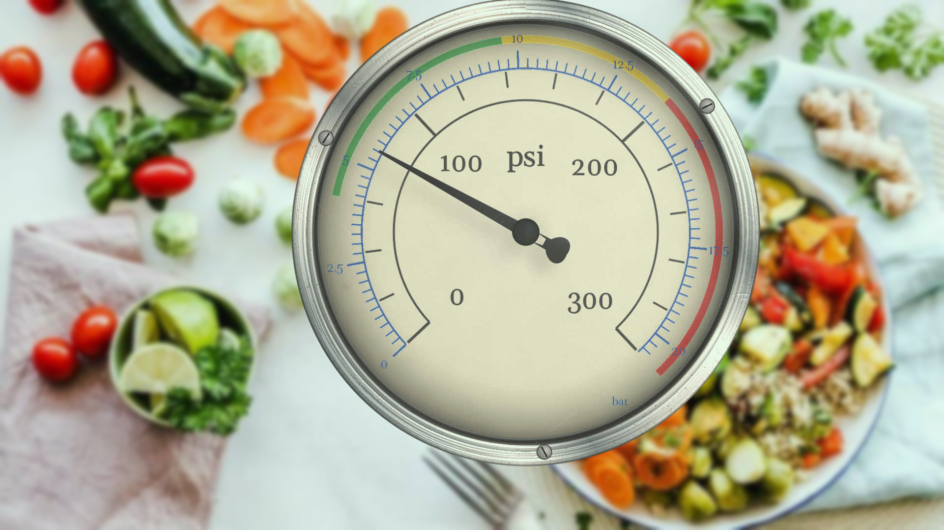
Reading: 80 psi
